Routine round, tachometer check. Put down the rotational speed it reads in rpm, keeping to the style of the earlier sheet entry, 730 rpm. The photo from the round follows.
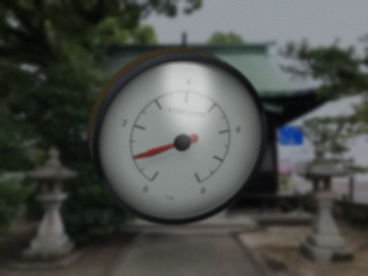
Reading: 1000 rpm
